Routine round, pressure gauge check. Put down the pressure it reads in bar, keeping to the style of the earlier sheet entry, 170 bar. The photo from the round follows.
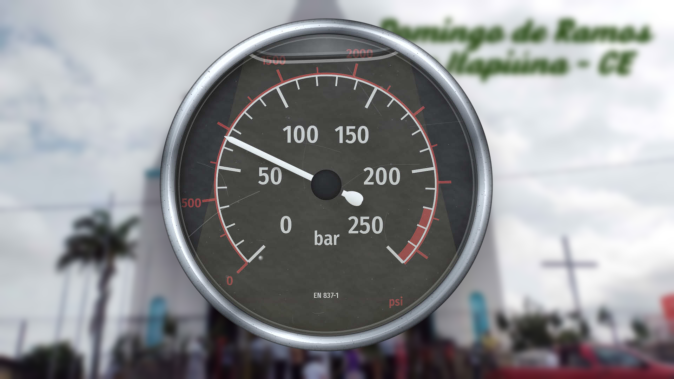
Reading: 65 bar
